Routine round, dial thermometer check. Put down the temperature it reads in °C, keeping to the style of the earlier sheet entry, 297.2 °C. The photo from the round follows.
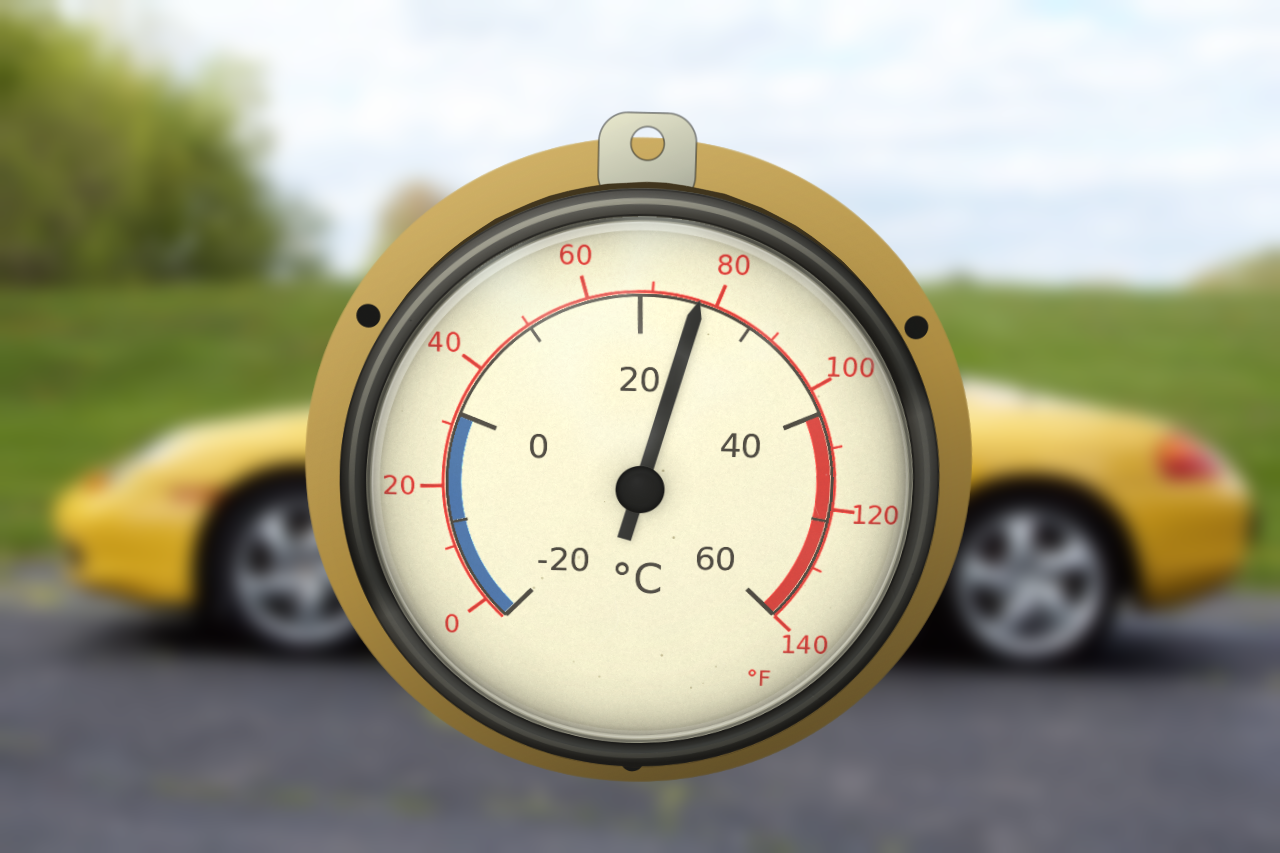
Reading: 25 °C
